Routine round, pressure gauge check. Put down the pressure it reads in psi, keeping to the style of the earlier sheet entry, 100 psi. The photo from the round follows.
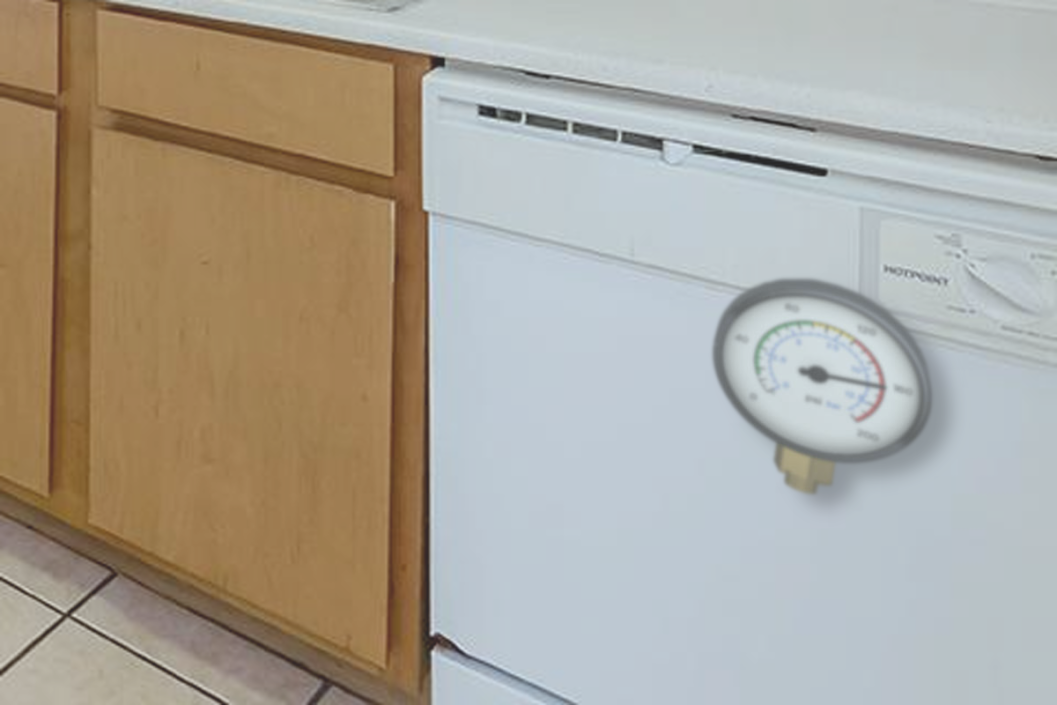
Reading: 160 psi
